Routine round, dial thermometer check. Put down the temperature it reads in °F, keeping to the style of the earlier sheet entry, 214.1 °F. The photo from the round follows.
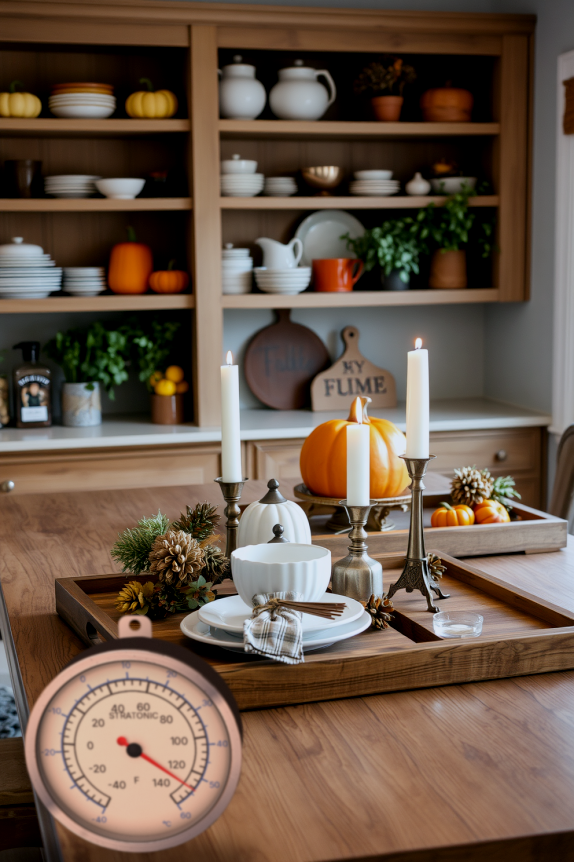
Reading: 128 °F
